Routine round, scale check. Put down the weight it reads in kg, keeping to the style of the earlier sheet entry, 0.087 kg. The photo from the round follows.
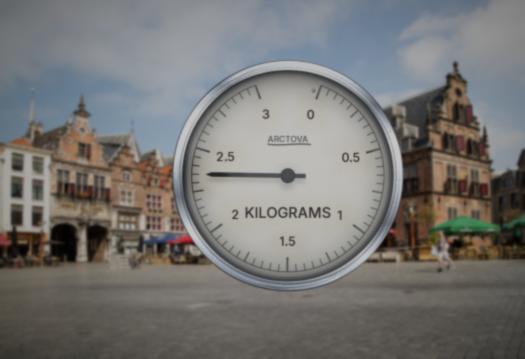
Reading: 2.35 kg
